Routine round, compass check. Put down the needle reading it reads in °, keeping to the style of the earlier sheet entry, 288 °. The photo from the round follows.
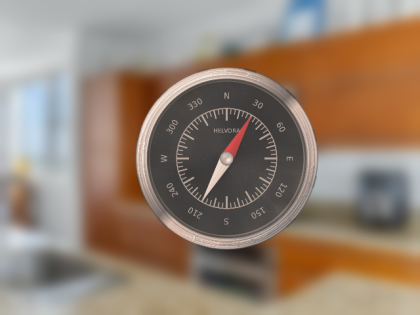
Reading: 30 °
